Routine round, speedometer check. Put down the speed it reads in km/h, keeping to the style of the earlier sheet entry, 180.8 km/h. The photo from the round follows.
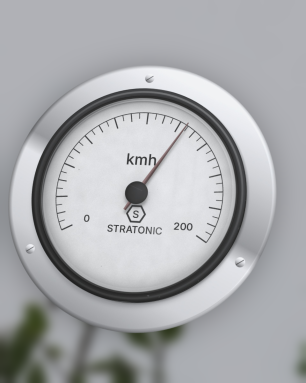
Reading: 125 km/h
